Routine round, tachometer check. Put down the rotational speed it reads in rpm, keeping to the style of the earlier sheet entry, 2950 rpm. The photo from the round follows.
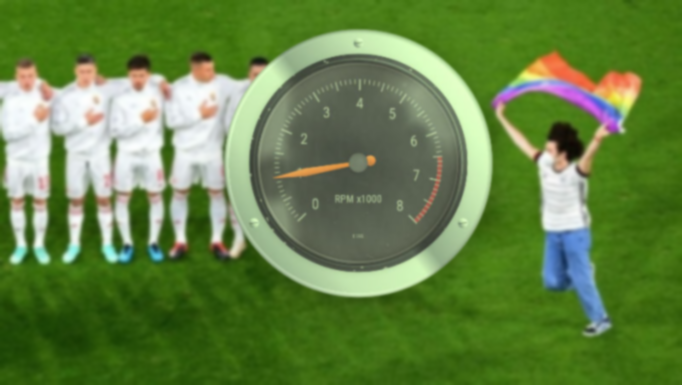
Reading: 1000 rpm
